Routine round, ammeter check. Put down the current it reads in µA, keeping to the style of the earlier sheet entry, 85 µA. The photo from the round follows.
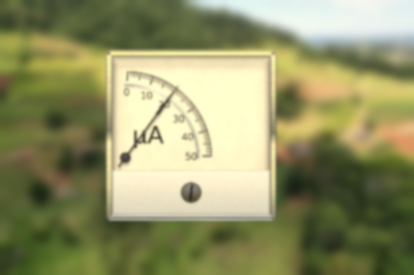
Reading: 20 µA
